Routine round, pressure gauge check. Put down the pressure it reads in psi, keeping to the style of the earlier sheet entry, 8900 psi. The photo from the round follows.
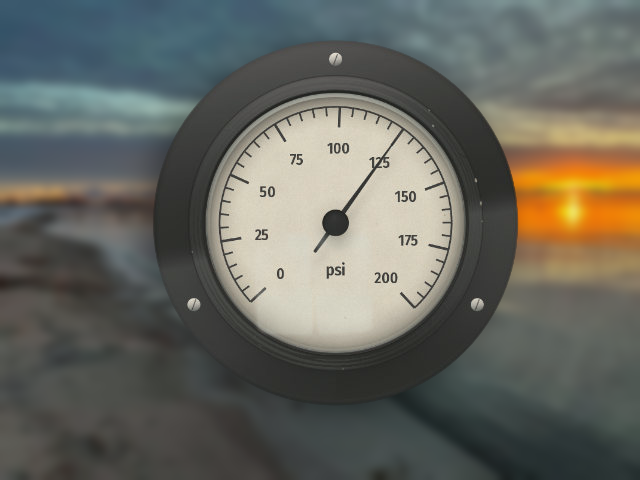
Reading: 125 psi
